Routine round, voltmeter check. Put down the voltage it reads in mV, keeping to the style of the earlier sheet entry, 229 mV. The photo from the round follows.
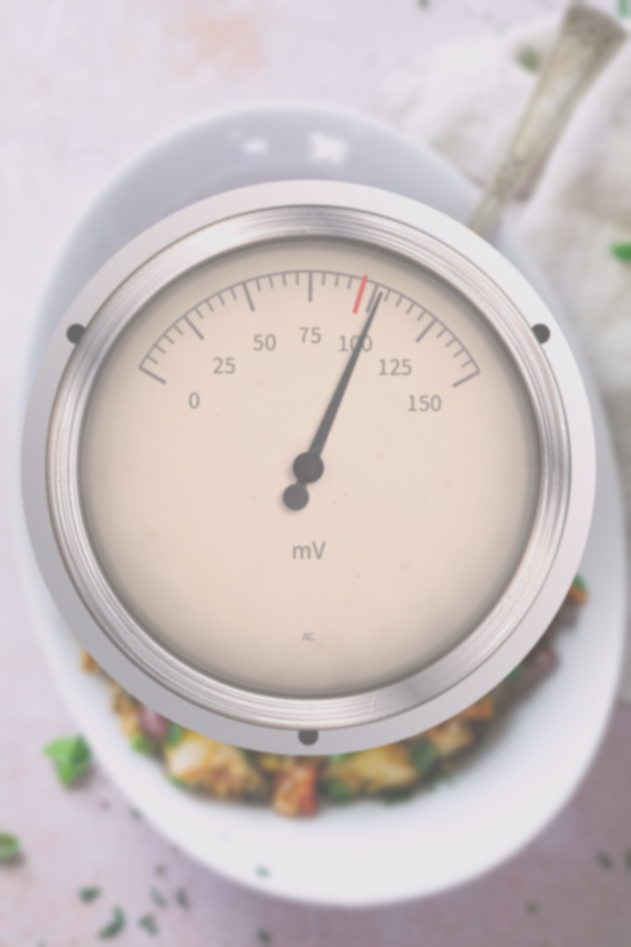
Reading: 102.5 mV
